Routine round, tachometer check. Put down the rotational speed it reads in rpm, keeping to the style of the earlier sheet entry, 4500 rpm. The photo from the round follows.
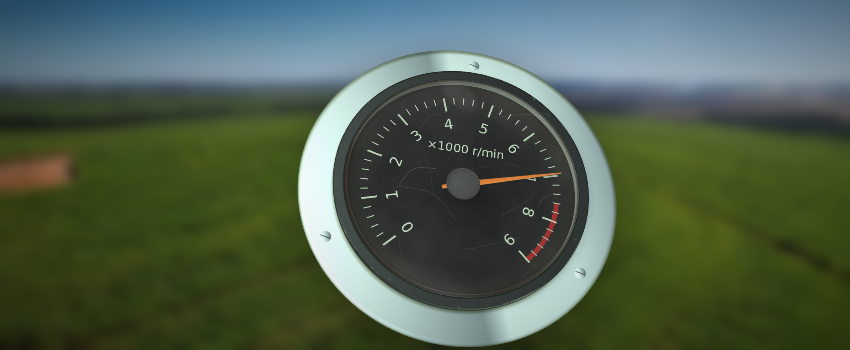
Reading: 7000 rpm
